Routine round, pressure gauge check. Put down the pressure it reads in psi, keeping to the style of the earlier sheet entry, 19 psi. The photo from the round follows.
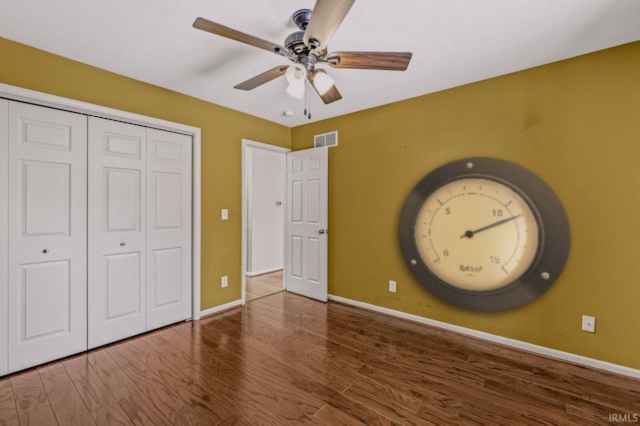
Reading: 11 psi
